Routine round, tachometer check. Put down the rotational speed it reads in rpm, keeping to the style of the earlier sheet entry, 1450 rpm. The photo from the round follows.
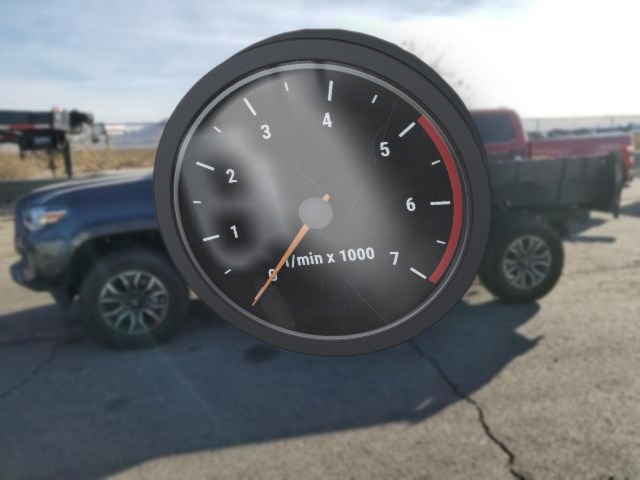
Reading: 0 rpm
